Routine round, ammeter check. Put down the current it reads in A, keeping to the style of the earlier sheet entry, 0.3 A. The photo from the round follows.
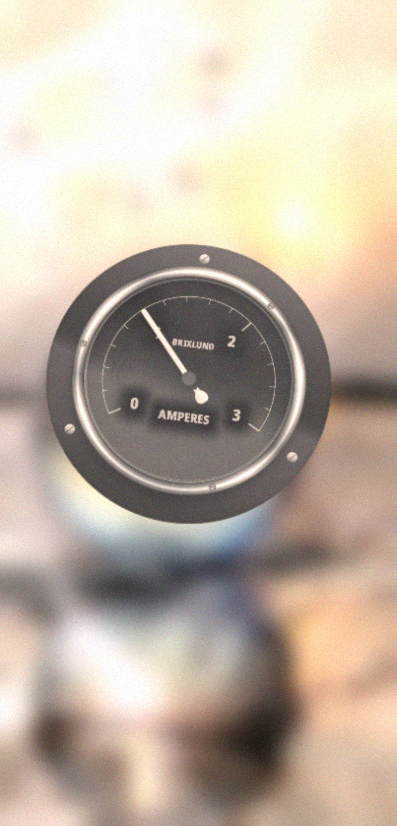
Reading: 1 A
